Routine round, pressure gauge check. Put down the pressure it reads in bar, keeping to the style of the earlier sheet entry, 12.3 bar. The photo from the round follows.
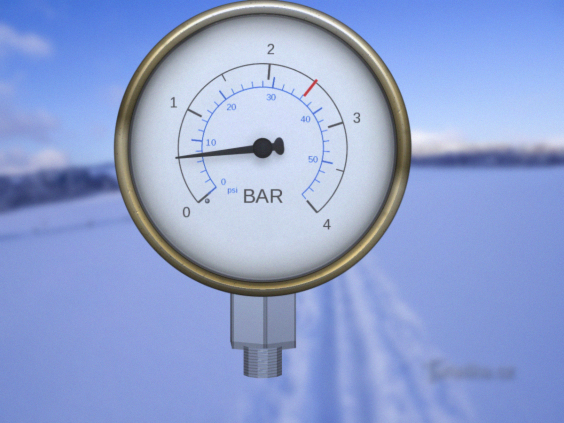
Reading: 0.5 bar
